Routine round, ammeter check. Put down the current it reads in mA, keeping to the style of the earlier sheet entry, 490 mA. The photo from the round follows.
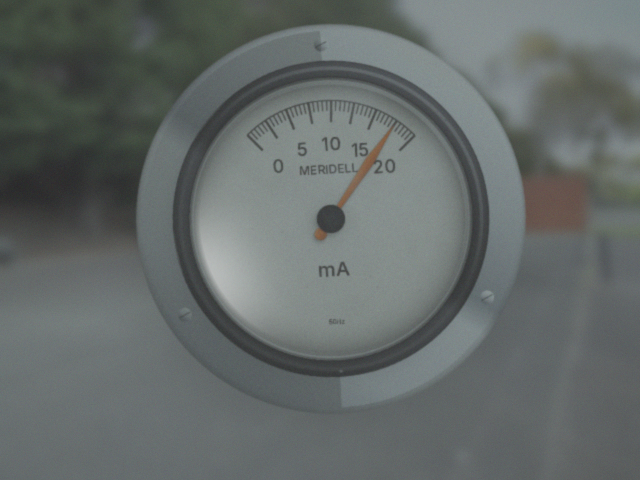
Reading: 17.5 mA
